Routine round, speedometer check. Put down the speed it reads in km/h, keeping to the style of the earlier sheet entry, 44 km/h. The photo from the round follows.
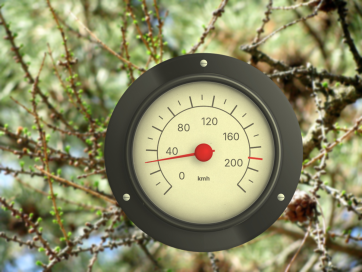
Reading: 30 km/h
